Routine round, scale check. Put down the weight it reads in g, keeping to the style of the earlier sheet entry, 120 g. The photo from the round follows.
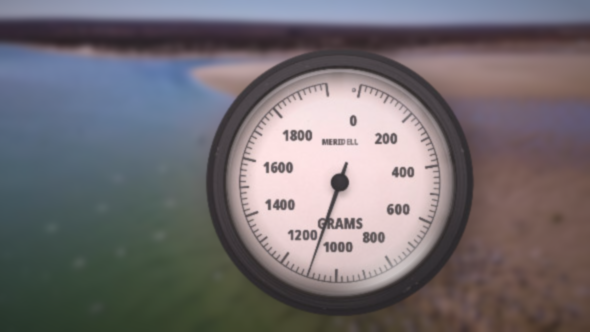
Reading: 1100 g
